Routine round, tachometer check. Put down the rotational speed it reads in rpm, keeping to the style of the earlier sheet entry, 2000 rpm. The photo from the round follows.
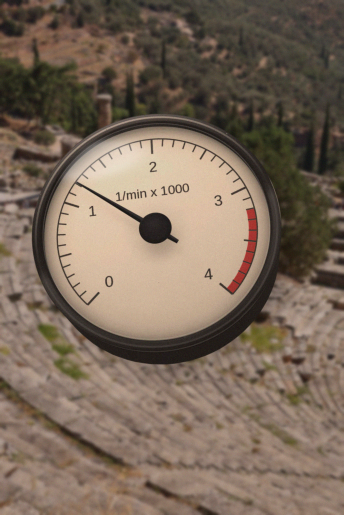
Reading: 1200 rpm
